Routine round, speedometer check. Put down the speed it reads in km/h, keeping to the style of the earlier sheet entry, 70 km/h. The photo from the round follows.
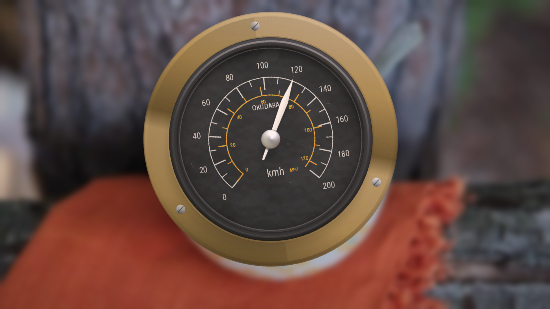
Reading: 120 km/h
